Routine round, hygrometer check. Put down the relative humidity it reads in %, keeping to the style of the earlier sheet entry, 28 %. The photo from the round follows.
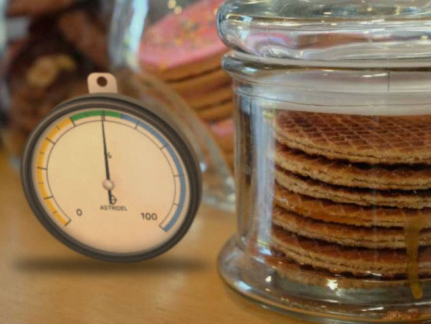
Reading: 50 %
